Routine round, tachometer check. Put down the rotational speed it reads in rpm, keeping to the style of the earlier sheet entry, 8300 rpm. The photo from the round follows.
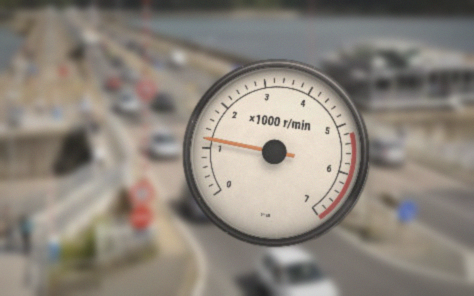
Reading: 1200 rpm
